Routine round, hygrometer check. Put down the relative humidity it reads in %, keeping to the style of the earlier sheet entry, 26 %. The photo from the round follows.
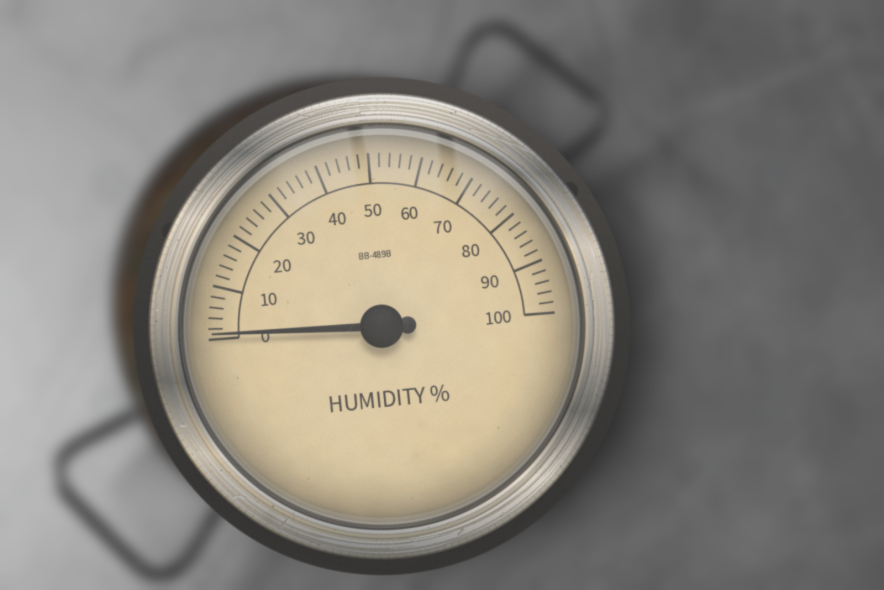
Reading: 1 %
